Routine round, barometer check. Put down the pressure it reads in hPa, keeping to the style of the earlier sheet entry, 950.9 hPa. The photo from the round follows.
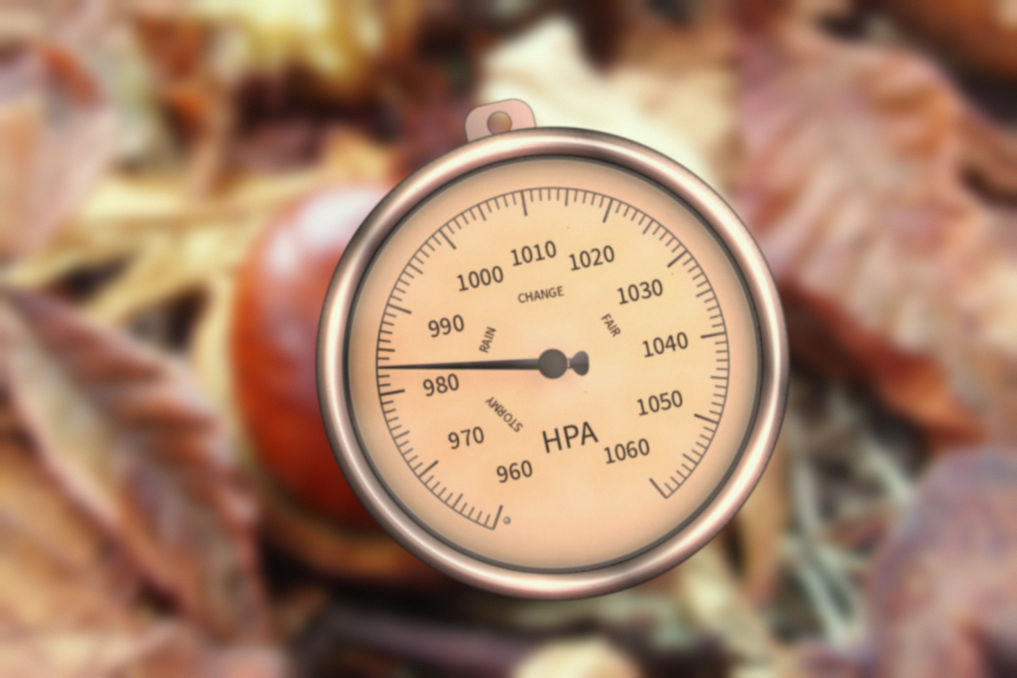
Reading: 983 hPa
